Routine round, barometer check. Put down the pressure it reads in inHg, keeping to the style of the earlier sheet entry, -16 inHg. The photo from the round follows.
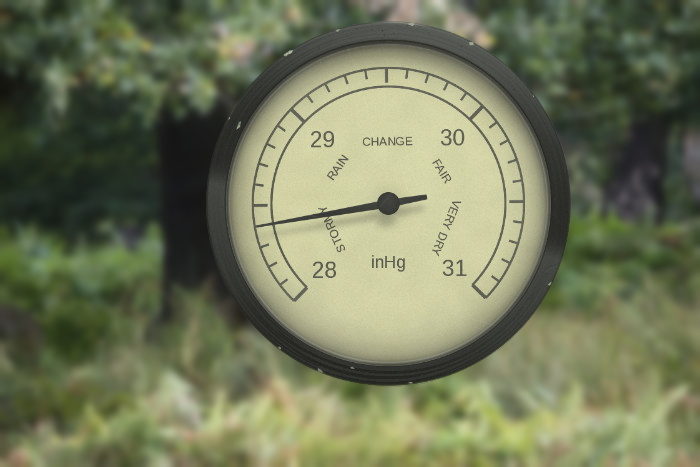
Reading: 28.4 inHg
